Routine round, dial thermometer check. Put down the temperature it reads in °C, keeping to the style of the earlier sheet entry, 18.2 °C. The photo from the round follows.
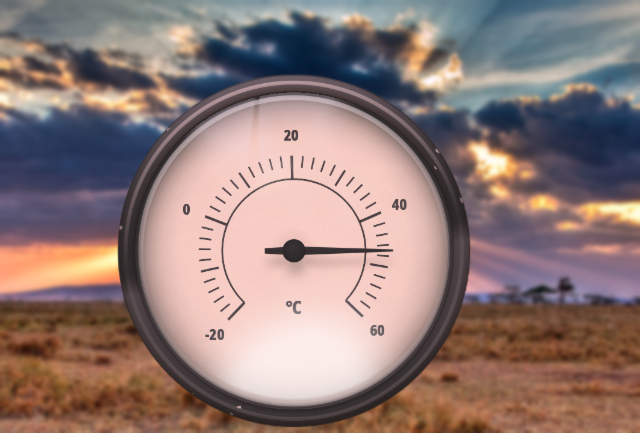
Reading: 47 °C
